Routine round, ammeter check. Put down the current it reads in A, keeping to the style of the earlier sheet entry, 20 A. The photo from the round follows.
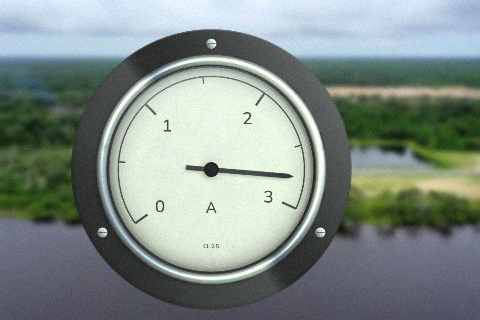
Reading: 2.75 A
